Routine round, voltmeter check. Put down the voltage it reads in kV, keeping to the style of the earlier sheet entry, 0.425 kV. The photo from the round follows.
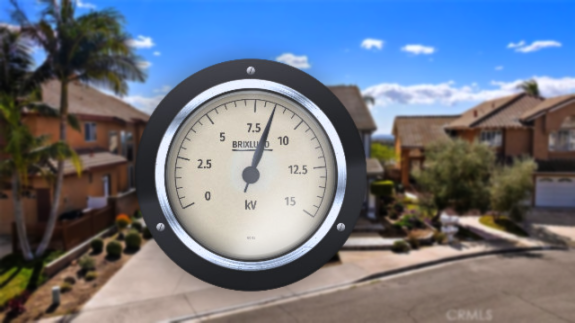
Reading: 8.5 kV
